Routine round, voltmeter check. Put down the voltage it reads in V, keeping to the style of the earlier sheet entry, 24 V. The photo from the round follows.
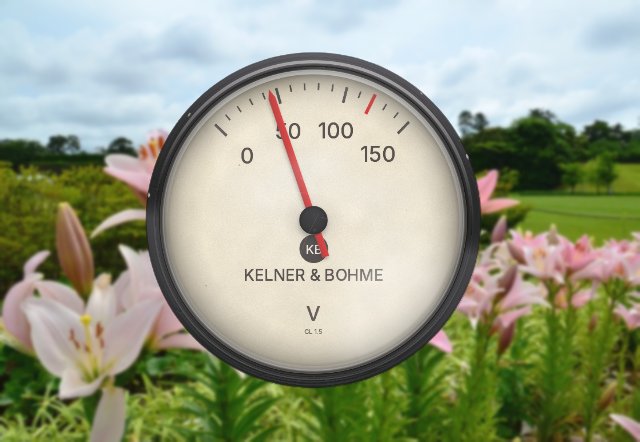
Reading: 45 V
